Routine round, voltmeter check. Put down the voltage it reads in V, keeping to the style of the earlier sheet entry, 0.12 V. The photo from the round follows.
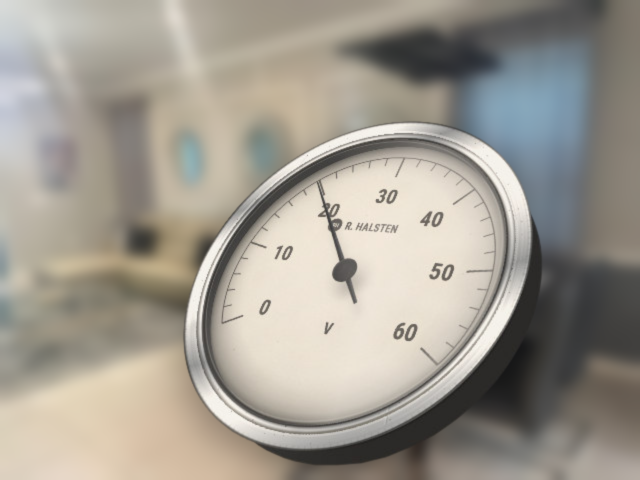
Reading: 20 V
